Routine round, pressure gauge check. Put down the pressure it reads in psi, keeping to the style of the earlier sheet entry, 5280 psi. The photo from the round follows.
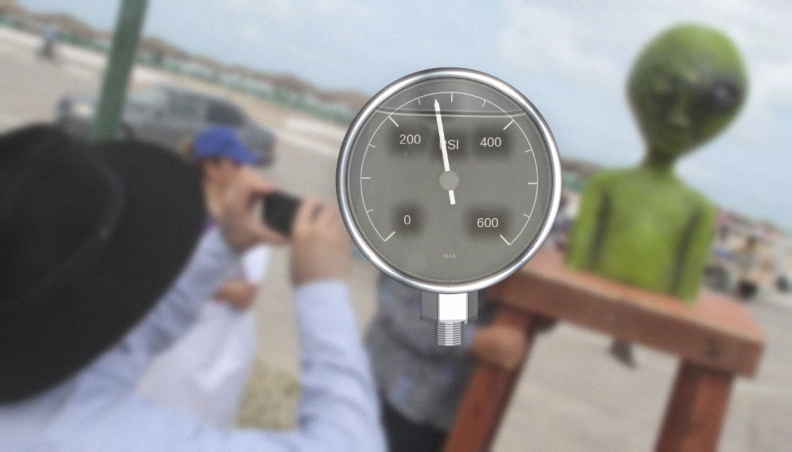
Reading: 275 psi
